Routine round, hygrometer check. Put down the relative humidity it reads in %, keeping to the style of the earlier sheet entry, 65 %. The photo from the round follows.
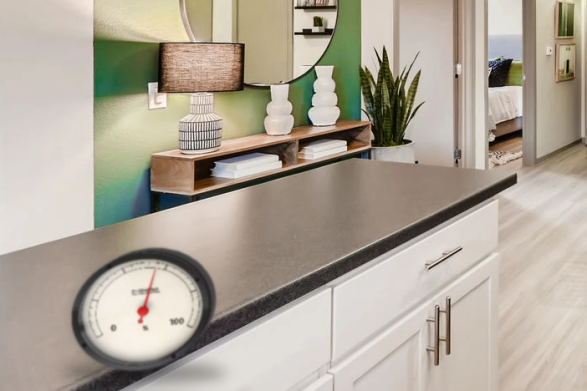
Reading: 56 %
